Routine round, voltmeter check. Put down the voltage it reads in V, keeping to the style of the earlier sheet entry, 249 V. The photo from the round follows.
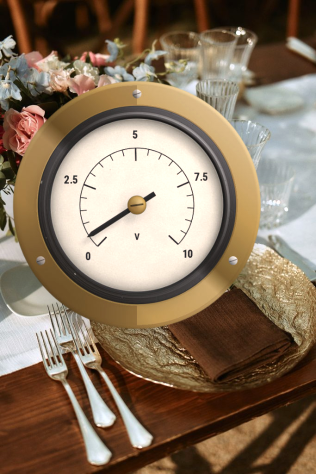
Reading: 0.5 V
